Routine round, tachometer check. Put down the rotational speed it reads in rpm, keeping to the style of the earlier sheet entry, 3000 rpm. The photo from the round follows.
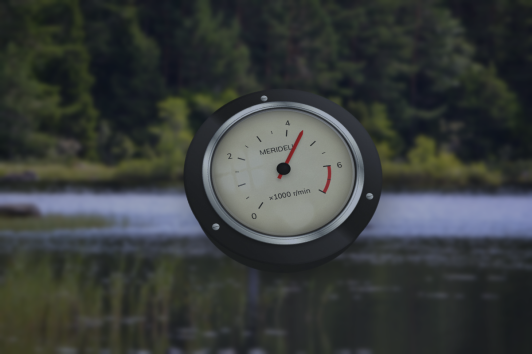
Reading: 4500 rpm
